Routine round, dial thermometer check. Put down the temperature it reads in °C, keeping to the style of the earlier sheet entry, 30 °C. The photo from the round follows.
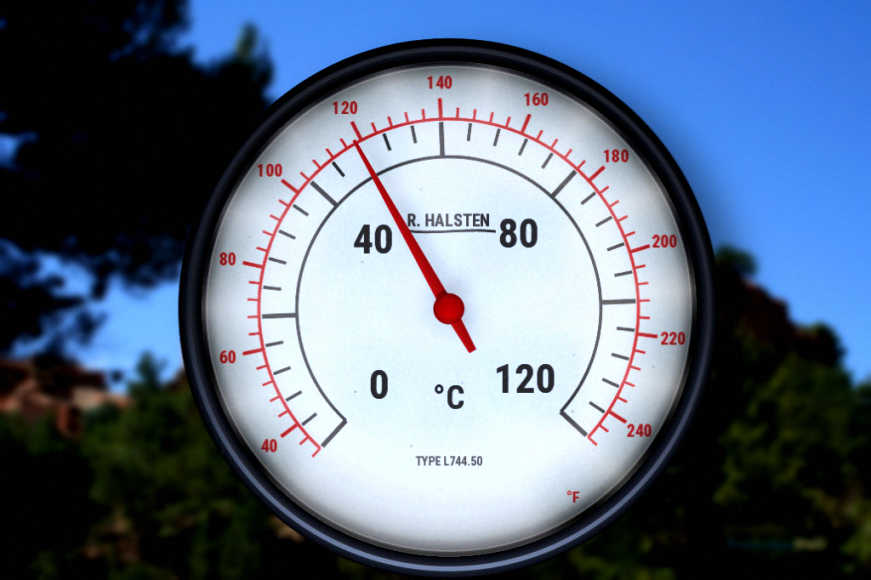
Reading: 48 °C
